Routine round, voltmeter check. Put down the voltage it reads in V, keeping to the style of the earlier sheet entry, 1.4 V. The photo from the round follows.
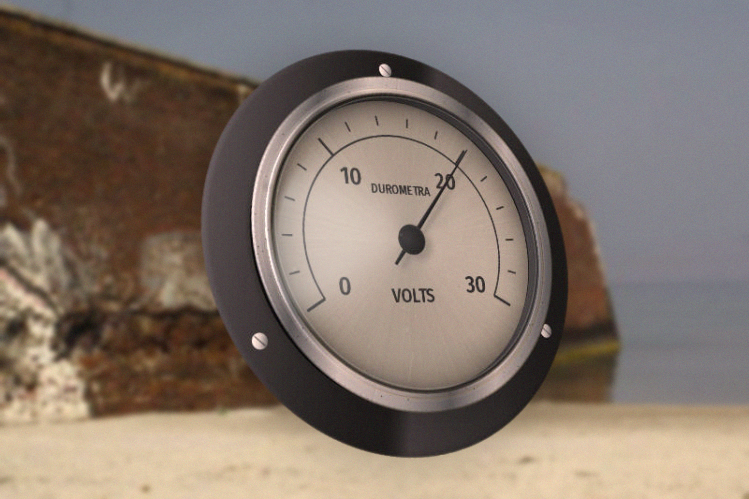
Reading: 20 V
